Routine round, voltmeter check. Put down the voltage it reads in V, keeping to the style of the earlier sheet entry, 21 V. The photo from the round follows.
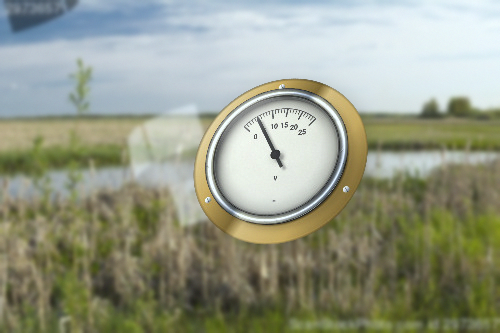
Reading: 5 V
